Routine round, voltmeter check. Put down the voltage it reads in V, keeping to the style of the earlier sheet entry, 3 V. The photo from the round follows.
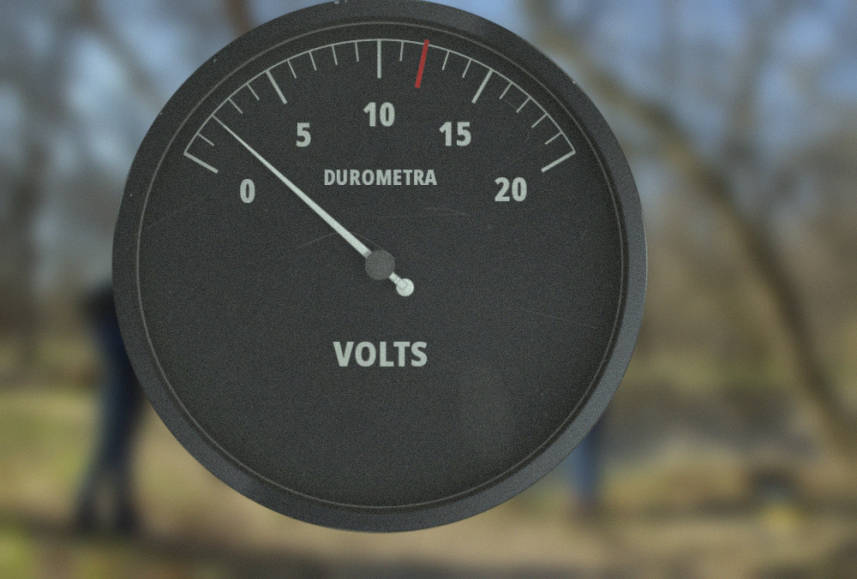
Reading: 2 V
